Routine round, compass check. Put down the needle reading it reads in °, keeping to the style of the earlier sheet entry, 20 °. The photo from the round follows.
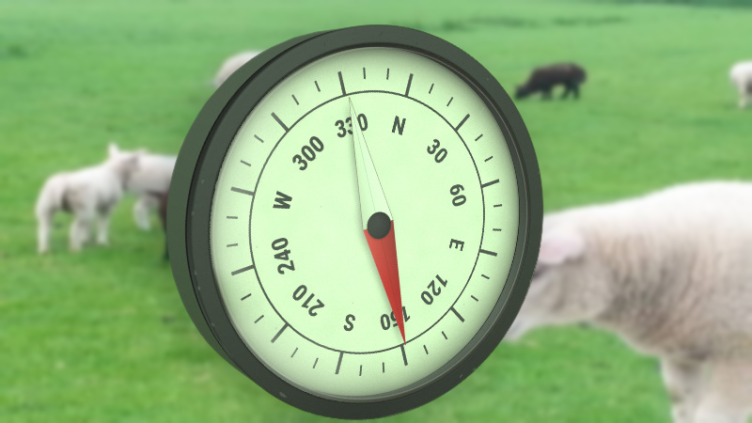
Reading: 150 °
